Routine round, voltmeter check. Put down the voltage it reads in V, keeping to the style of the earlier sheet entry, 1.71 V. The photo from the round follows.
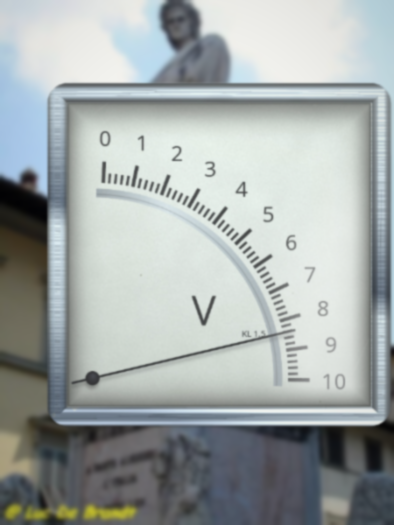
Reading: 8.4 V
